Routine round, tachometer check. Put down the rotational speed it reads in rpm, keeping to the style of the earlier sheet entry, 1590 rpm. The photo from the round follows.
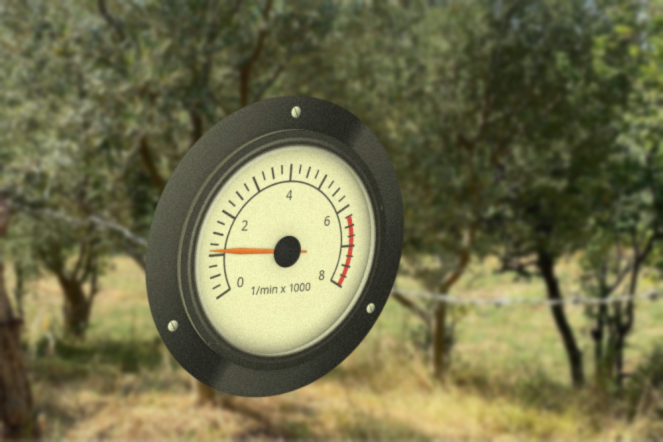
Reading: 1125 rpm
